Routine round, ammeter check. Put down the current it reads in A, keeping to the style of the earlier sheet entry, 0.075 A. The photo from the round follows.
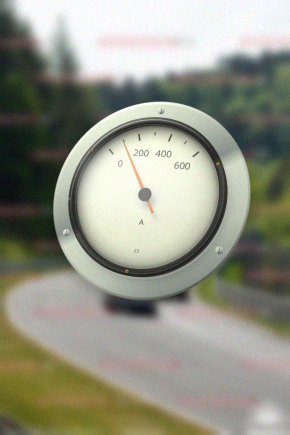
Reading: 100 A
